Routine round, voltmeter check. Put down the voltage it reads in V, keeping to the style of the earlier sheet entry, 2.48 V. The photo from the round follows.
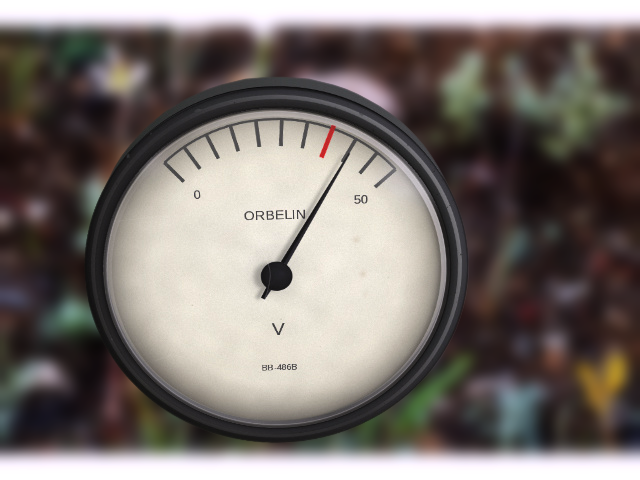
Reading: 40 V
